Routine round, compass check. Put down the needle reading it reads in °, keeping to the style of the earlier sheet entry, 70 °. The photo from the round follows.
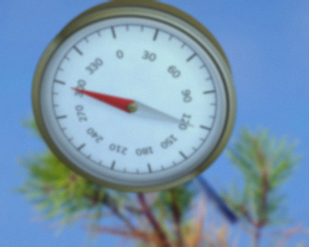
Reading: 300 °
